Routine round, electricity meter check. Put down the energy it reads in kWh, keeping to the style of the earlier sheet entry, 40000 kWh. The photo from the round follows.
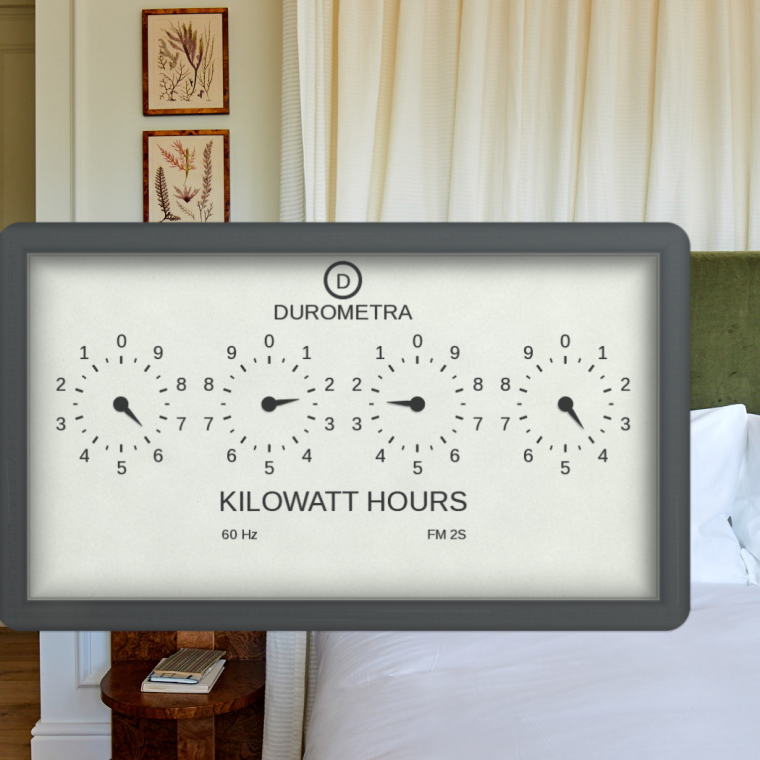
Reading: 6224 kWh
